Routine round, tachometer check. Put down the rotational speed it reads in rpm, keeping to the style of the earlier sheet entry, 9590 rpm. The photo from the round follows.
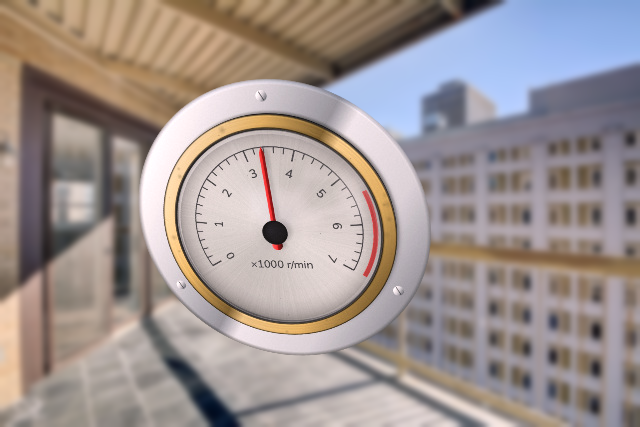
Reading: 3400 rpm
